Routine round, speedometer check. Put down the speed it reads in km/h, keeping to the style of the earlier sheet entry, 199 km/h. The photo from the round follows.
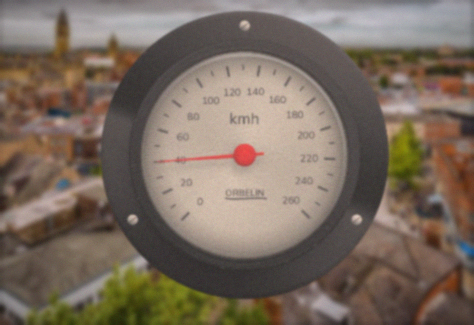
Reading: 40 km/h
